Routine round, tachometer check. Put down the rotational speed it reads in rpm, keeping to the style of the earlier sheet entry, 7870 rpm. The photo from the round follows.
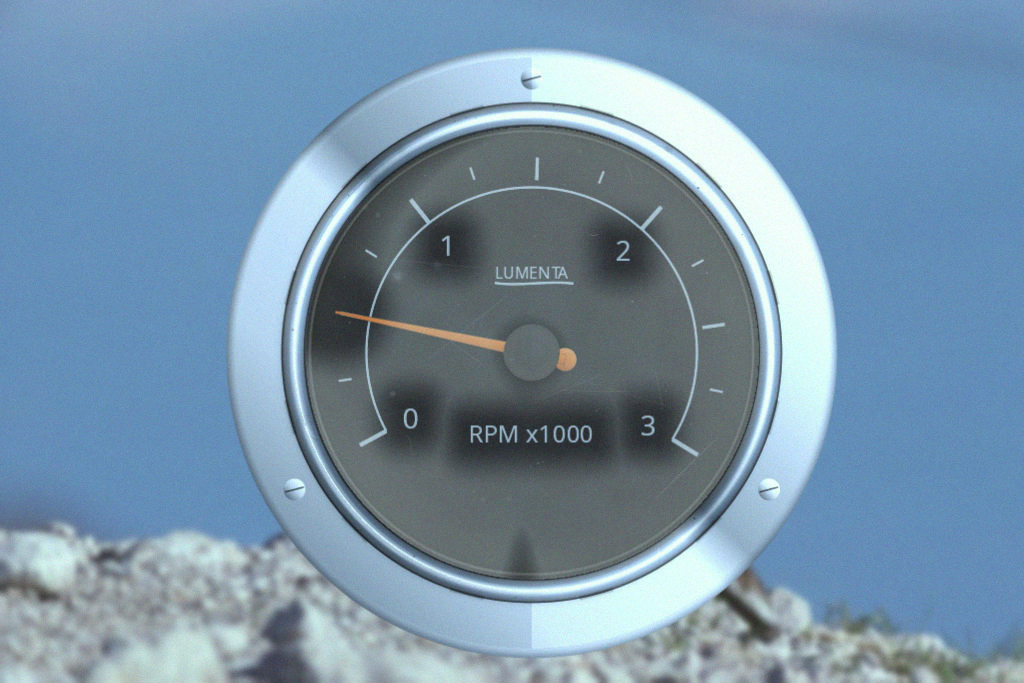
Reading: 500 rpm
